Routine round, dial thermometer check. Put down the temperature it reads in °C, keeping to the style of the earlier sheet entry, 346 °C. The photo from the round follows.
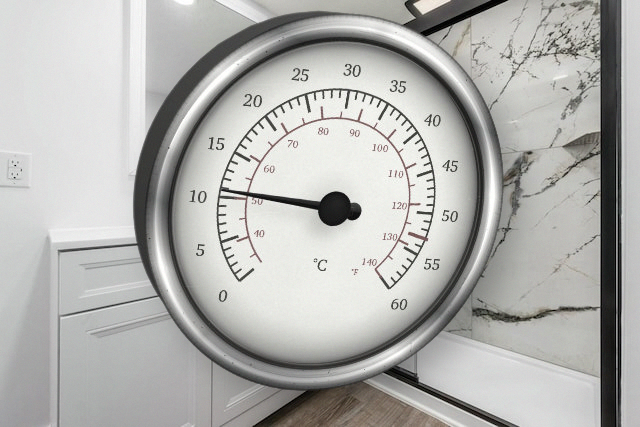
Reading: 11 °C
